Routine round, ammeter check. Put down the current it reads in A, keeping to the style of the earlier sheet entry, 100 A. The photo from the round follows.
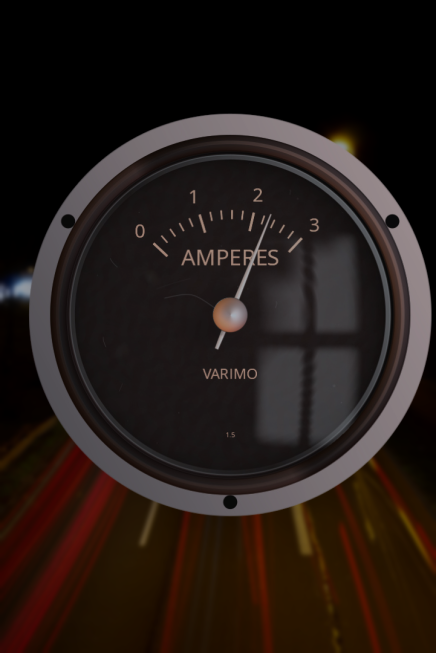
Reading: 2.3 A
